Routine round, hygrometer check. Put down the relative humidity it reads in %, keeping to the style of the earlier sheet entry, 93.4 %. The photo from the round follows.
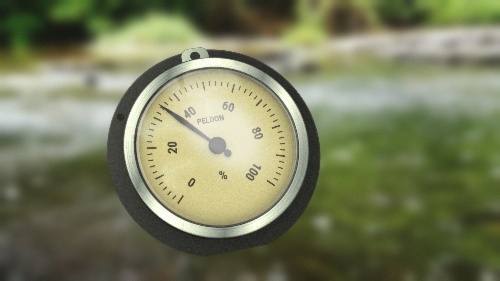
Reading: 34 %
